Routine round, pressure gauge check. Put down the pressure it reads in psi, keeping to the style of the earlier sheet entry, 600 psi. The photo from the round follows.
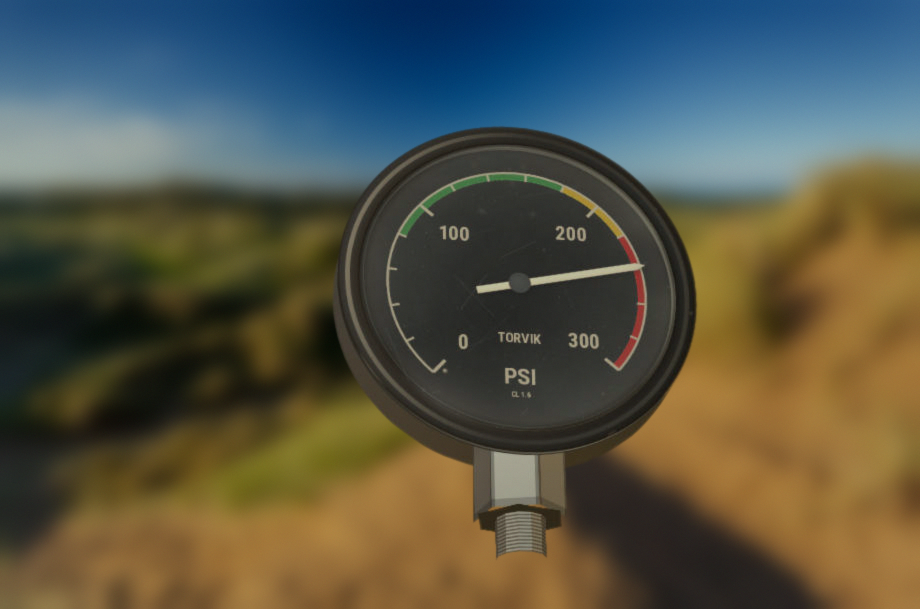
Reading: 240 psi
